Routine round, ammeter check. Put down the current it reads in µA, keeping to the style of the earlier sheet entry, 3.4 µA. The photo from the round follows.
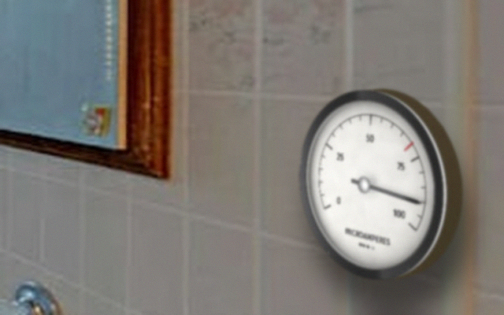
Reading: 90 µA
